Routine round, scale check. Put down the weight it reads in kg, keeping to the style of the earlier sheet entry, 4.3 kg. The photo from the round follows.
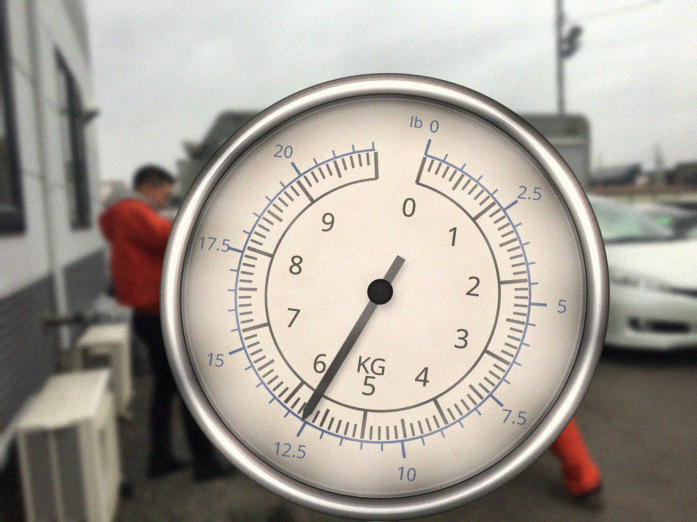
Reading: 5.7 kg
